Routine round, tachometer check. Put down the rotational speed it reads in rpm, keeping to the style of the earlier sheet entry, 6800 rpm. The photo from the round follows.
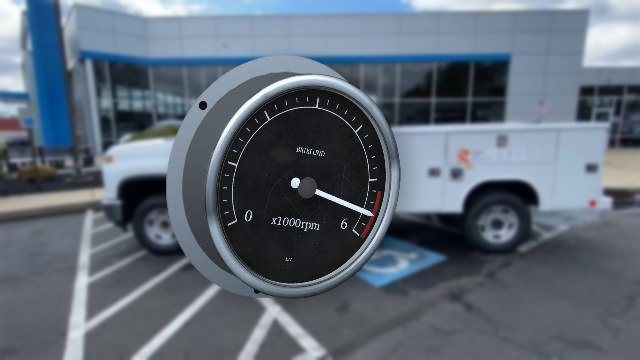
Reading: 5600 rpm
